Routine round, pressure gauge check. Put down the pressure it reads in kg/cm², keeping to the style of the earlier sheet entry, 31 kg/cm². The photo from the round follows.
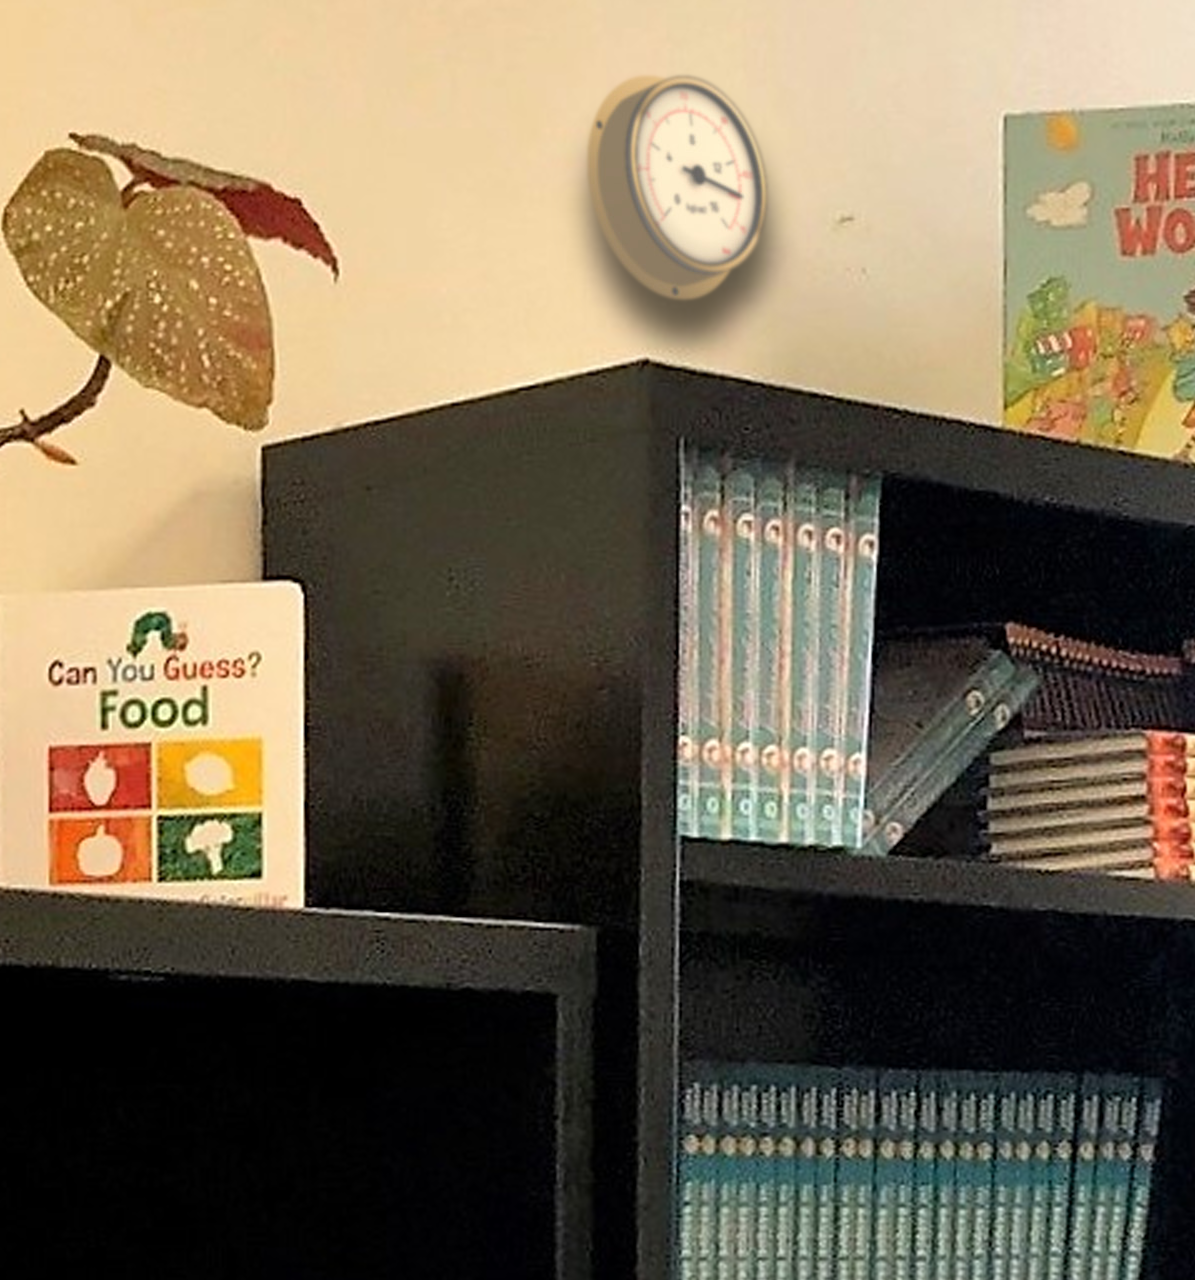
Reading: 14 kg/cm²
